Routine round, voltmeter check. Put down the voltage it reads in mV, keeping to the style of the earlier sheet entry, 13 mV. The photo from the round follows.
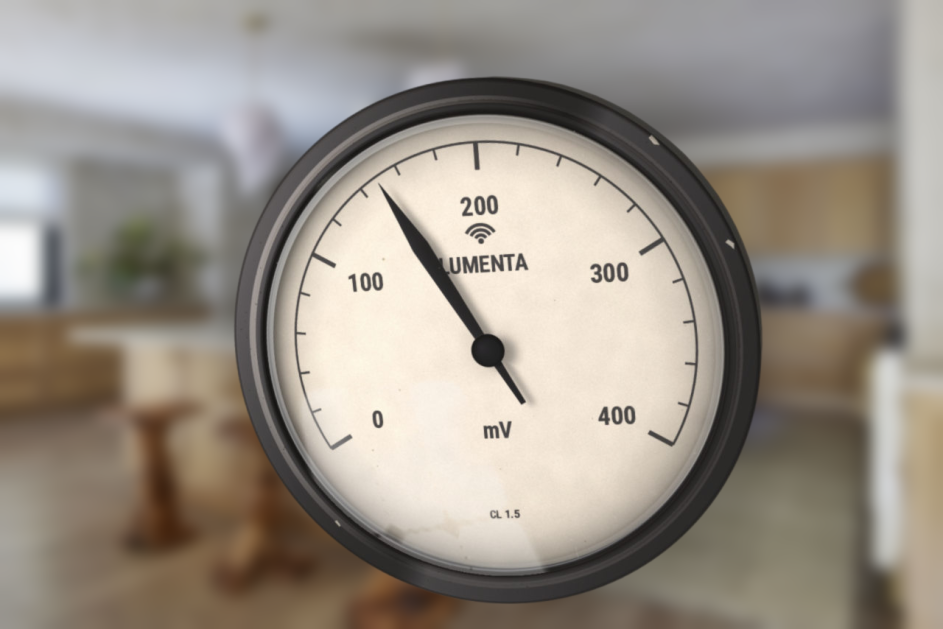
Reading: 150 mV
